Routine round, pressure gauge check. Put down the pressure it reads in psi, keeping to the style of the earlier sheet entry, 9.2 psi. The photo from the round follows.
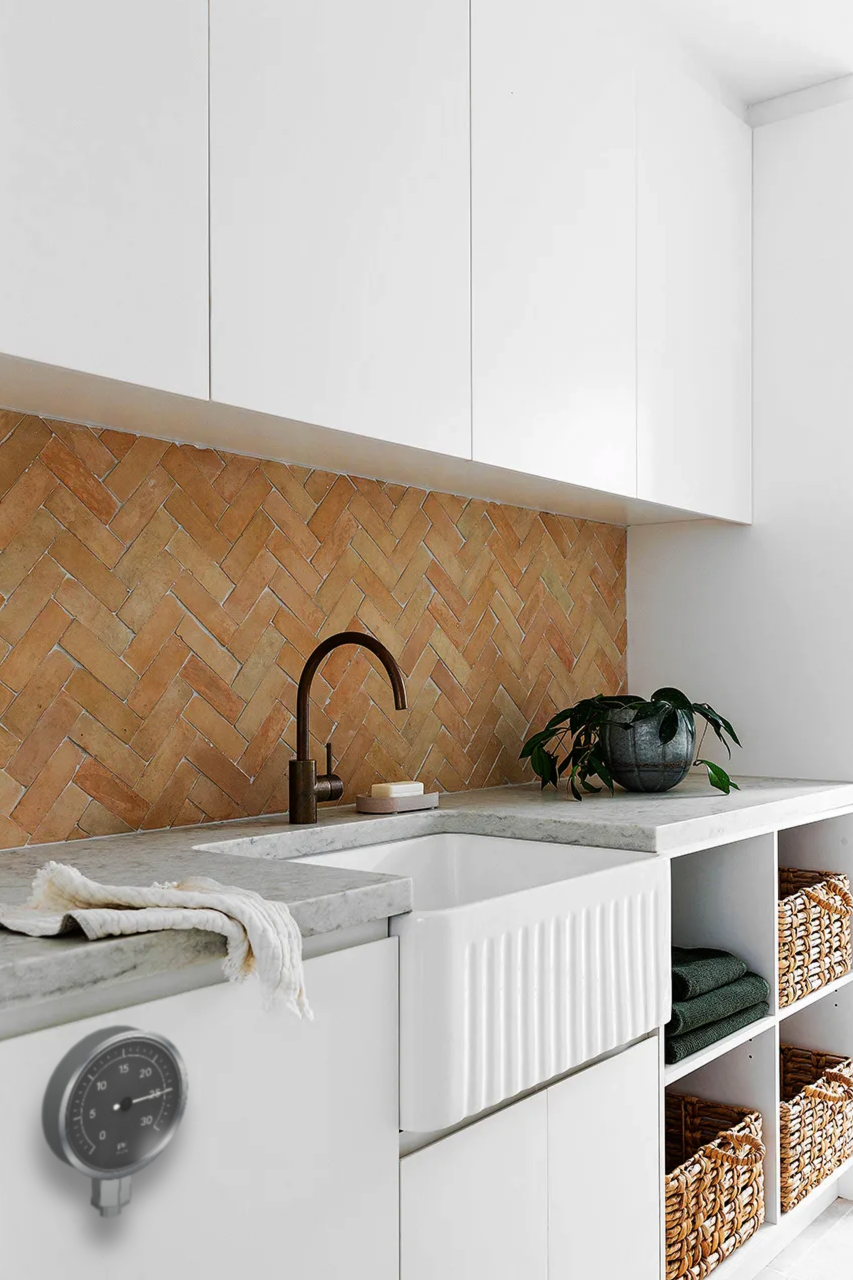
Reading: 25 psi
